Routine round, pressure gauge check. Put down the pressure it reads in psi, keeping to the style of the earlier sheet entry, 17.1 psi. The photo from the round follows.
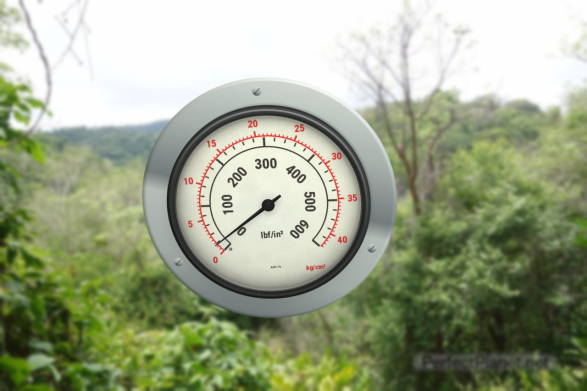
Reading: 20 psi
